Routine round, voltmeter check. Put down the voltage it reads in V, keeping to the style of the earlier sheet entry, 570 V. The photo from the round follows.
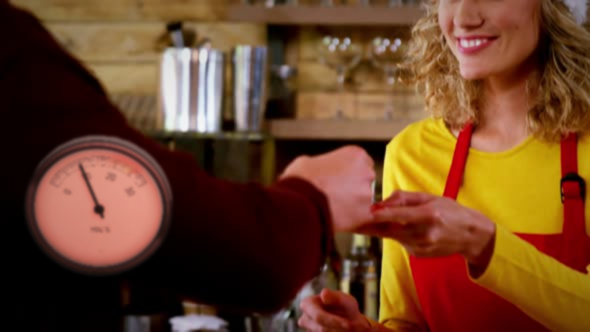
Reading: 10 V
